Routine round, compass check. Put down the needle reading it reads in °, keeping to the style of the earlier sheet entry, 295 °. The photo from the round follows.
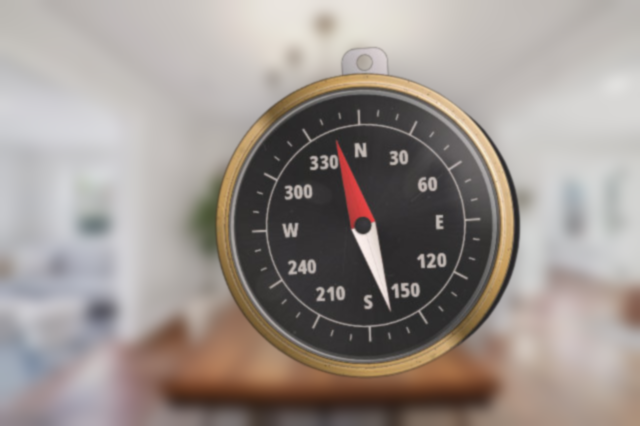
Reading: 345 °
